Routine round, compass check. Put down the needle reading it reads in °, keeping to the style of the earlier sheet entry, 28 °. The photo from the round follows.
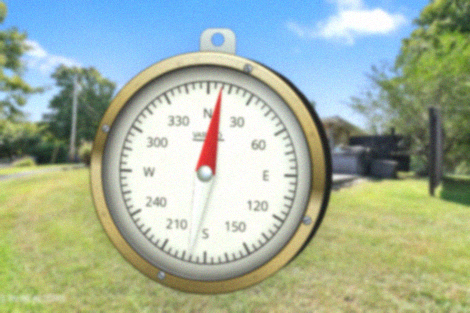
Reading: 10 °
